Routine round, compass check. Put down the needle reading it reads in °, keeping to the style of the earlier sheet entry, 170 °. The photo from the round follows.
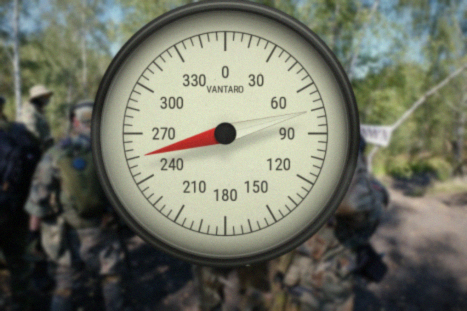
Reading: 255 °
